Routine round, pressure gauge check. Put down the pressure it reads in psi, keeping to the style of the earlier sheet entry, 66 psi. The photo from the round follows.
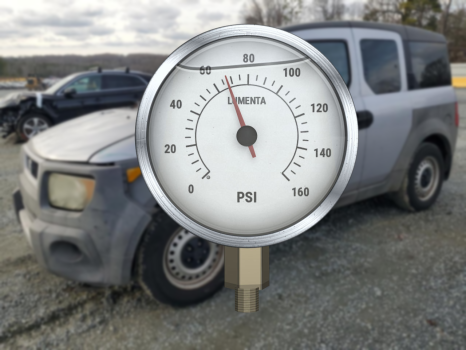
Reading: 67.5 psi
